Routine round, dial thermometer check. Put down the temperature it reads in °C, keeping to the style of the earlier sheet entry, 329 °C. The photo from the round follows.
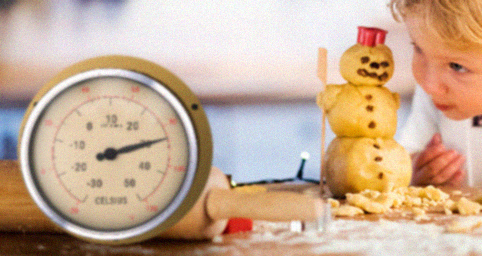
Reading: 30 °C
